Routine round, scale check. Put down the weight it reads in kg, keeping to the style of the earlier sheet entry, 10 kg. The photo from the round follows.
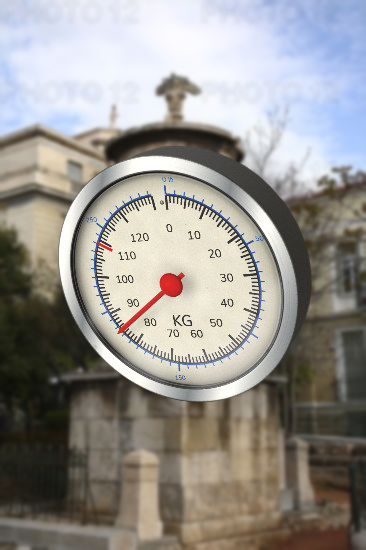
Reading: 85 kg
